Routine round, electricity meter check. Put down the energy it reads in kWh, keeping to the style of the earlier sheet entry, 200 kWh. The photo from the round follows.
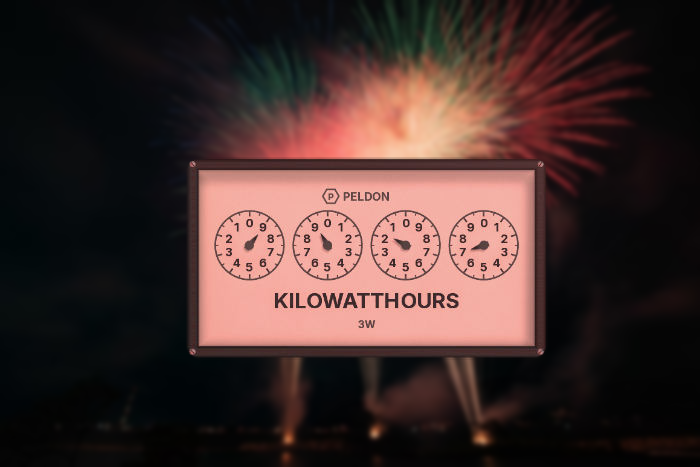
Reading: 8917 kWh
